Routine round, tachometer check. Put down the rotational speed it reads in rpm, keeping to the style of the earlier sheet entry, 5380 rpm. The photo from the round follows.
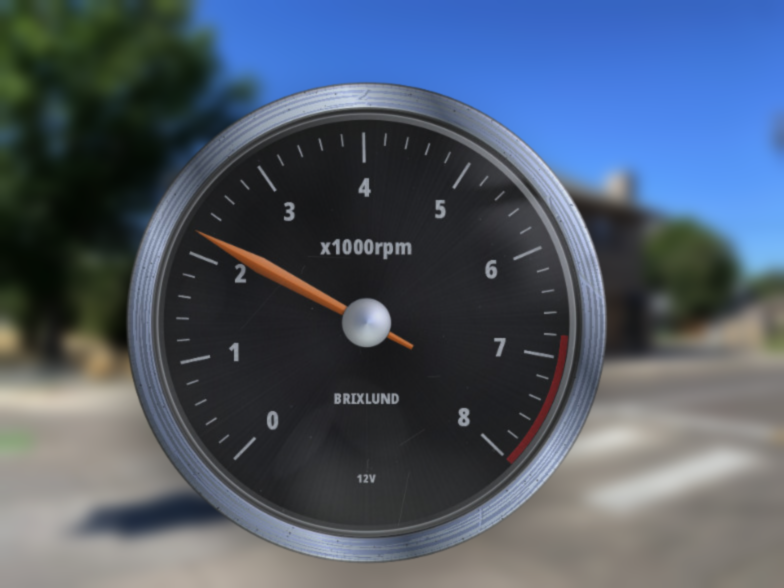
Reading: 2200 rpm
